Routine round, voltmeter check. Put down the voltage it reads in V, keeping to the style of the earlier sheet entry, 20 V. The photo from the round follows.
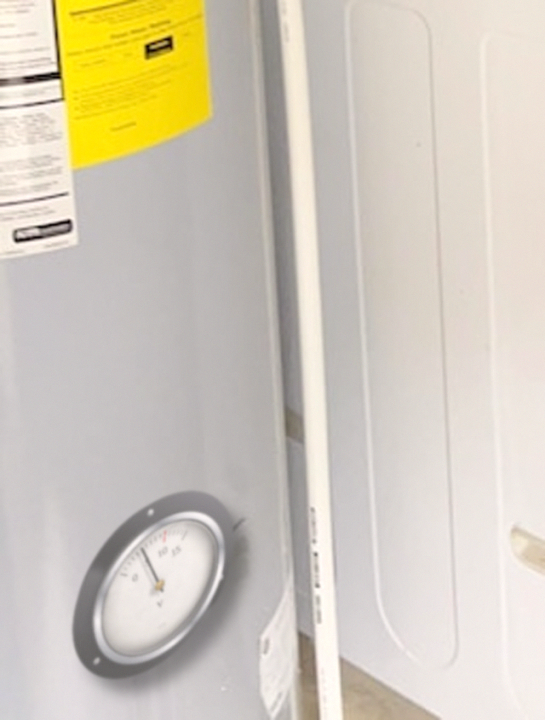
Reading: 5 V
